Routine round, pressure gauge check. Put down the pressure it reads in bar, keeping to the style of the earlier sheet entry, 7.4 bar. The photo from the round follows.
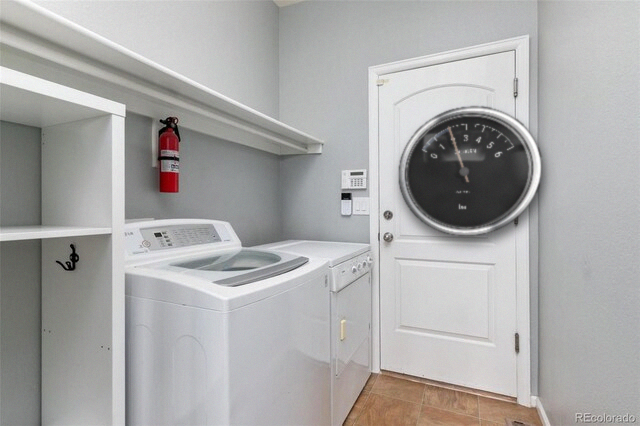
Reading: 2 bar
